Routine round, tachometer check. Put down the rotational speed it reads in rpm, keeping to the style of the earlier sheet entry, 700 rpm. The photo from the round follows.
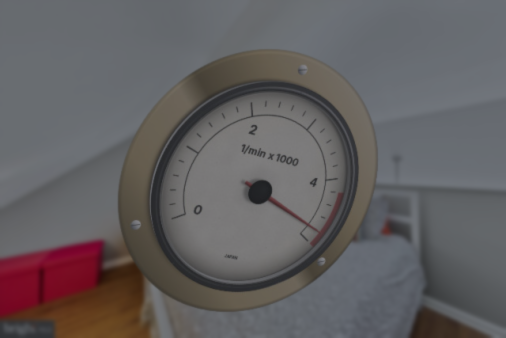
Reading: 4800 rpm
